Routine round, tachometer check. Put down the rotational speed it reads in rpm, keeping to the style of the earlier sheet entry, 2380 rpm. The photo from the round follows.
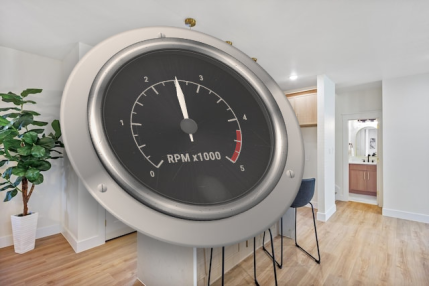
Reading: 2500 rpm
